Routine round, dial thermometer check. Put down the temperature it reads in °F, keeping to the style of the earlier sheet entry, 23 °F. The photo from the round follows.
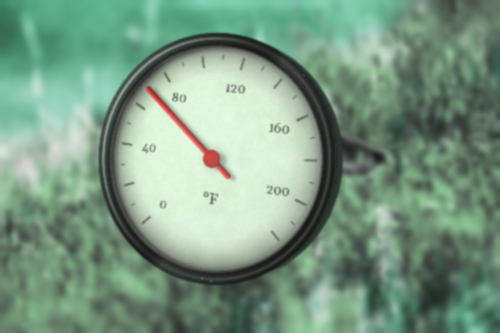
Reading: 70 °F
